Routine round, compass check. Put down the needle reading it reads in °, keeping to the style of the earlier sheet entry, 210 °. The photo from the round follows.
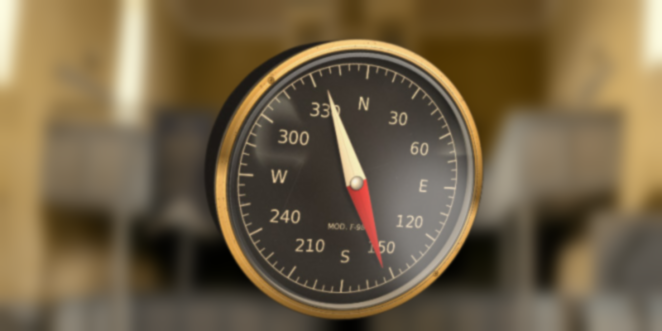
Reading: 155 °
